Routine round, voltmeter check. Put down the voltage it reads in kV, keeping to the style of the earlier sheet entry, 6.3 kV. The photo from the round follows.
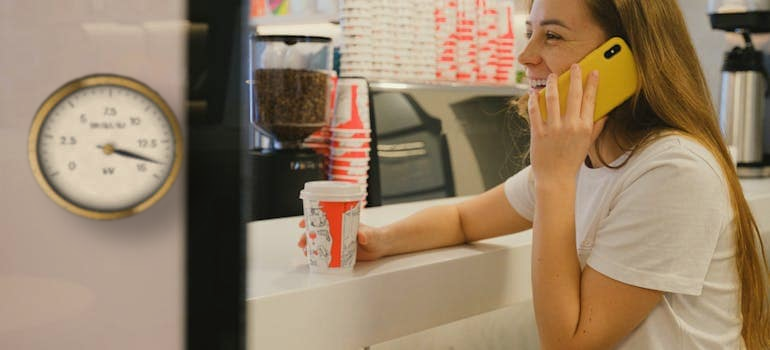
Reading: 14 kV
